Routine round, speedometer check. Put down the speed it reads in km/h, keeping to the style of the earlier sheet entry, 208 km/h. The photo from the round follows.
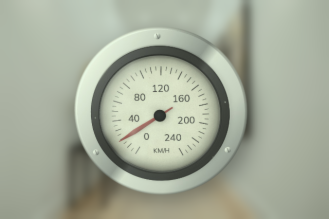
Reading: 20 km/h
